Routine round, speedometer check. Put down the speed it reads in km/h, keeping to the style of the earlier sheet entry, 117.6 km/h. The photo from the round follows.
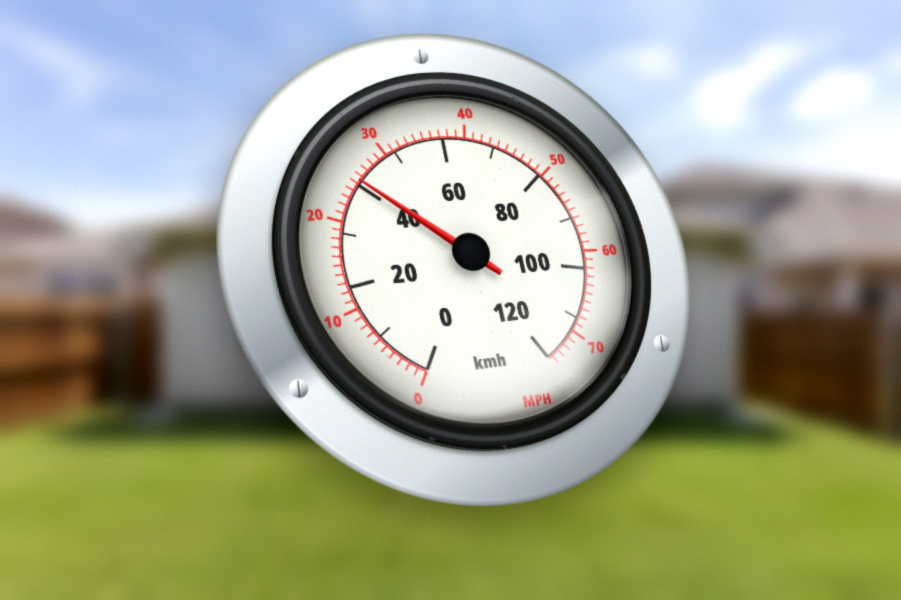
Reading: 40 km/h
